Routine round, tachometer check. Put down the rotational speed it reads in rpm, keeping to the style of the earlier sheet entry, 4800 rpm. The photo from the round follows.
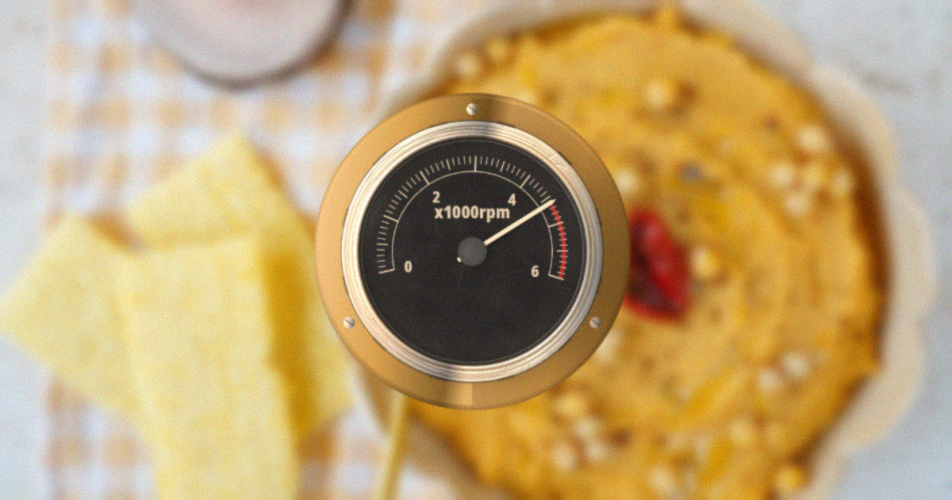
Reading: 4600 rpm
